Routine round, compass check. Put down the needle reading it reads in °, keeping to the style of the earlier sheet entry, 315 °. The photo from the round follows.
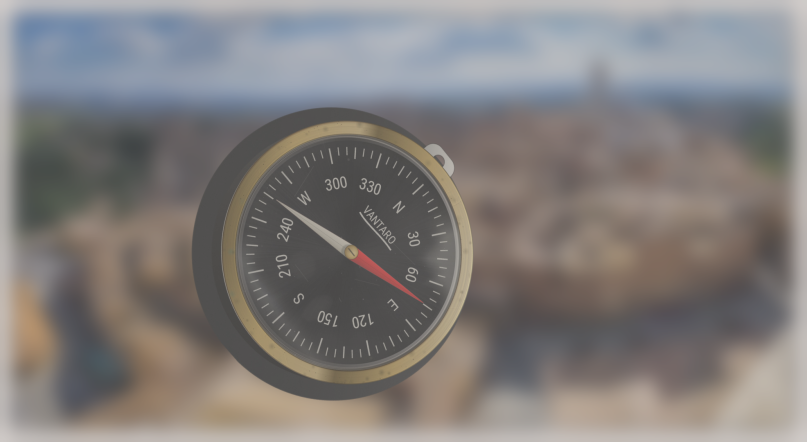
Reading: 75 °
